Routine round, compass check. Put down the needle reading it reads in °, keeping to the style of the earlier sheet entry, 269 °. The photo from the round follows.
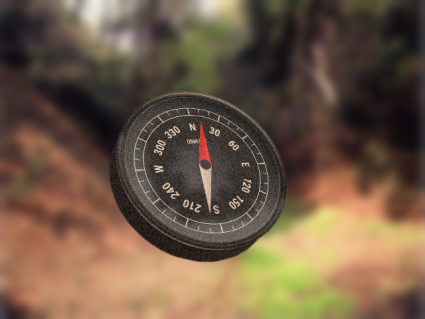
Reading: 10 °
